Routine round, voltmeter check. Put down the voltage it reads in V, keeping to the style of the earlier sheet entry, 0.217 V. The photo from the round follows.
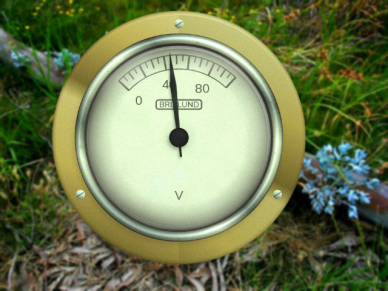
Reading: 45 V
